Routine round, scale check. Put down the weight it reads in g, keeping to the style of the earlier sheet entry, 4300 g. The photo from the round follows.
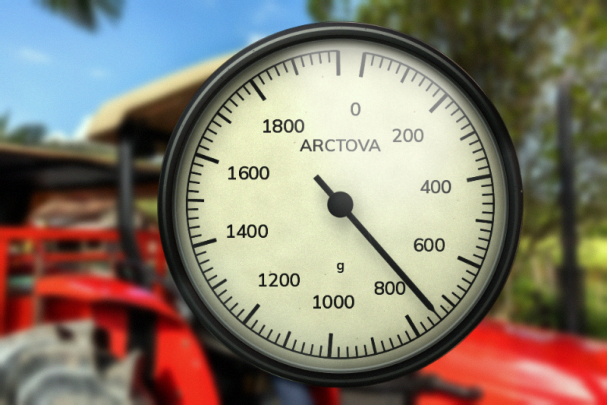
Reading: 740 g
